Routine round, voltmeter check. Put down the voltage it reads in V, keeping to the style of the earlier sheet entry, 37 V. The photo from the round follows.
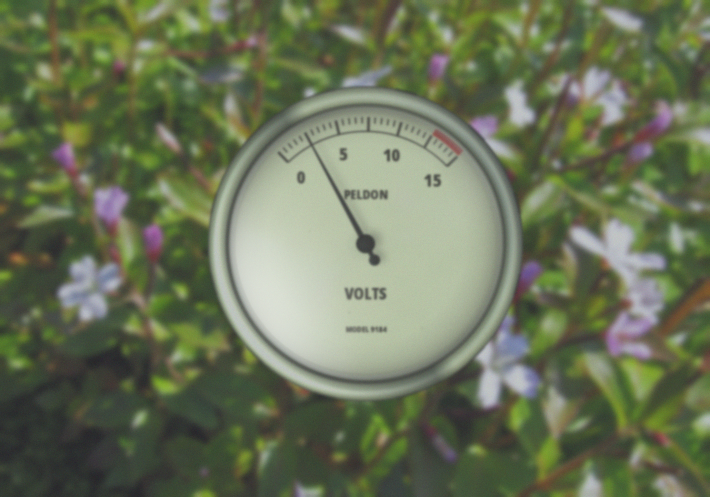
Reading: 2.5 V
